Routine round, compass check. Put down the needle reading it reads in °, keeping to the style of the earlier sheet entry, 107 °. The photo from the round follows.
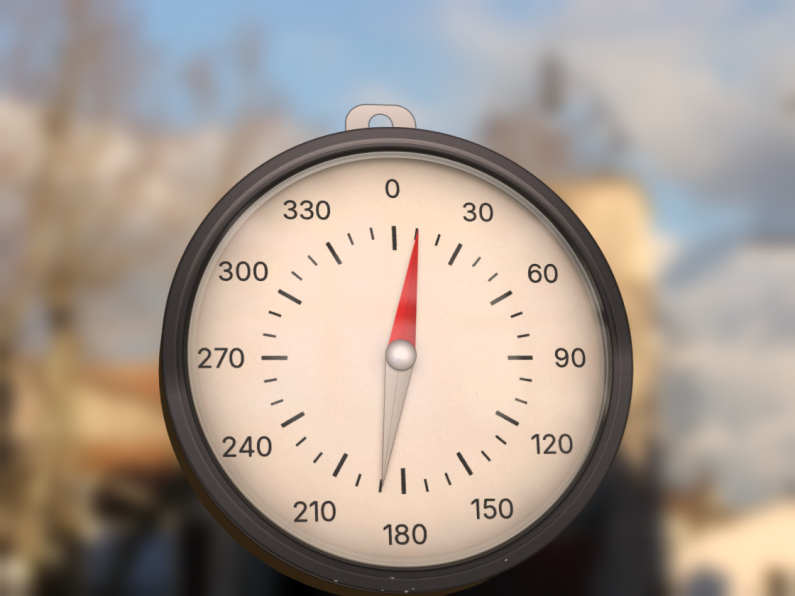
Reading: 10 °
